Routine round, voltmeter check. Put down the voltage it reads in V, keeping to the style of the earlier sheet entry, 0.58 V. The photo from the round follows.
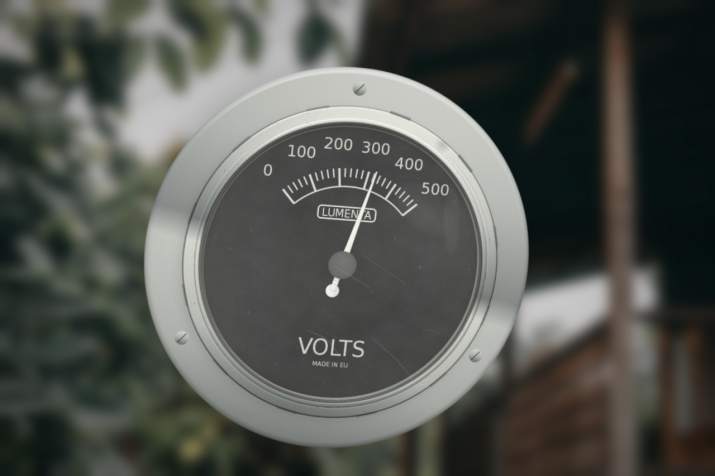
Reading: 320 V
